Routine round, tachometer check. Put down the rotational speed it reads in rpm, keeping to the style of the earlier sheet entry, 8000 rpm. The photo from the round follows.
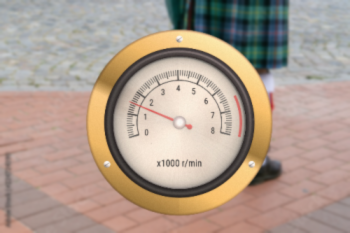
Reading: 1500 rpm
